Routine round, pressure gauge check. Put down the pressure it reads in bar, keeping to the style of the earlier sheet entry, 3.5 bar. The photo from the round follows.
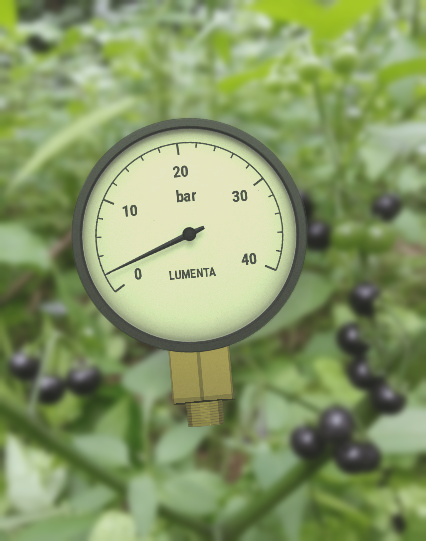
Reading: 2 bar
